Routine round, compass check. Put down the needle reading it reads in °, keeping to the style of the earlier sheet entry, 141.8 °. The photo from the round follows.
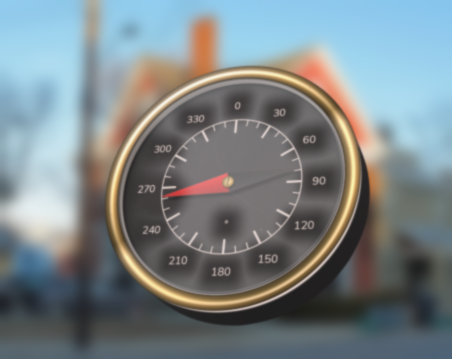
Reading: 260 °
